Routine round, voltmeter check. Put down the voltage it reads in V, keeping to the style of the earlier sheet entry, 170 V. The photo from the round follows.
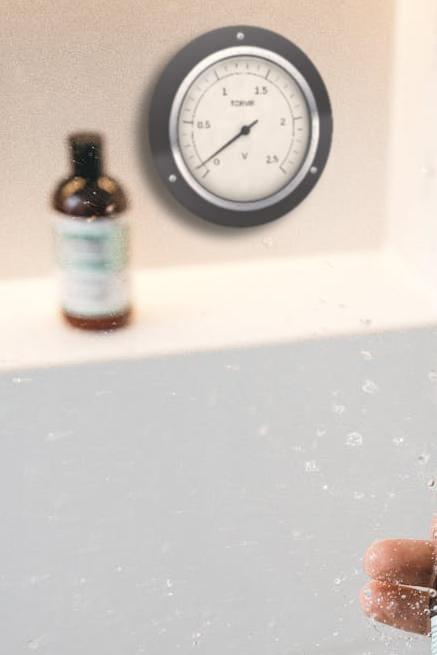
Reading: 0.1 V
